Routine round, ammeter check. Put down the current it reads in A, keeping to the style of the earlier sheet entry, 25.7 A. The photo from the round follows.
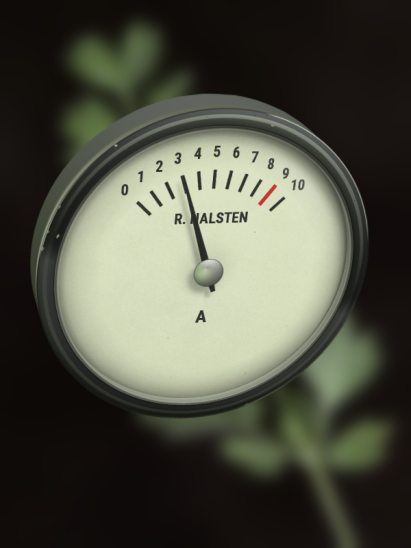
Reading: 3 A
